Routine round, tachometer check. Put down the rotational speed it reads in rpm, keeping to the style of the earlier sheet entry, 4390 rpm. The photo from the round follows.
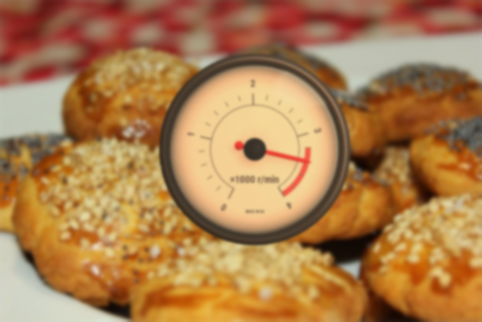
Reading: 3400 rpm
